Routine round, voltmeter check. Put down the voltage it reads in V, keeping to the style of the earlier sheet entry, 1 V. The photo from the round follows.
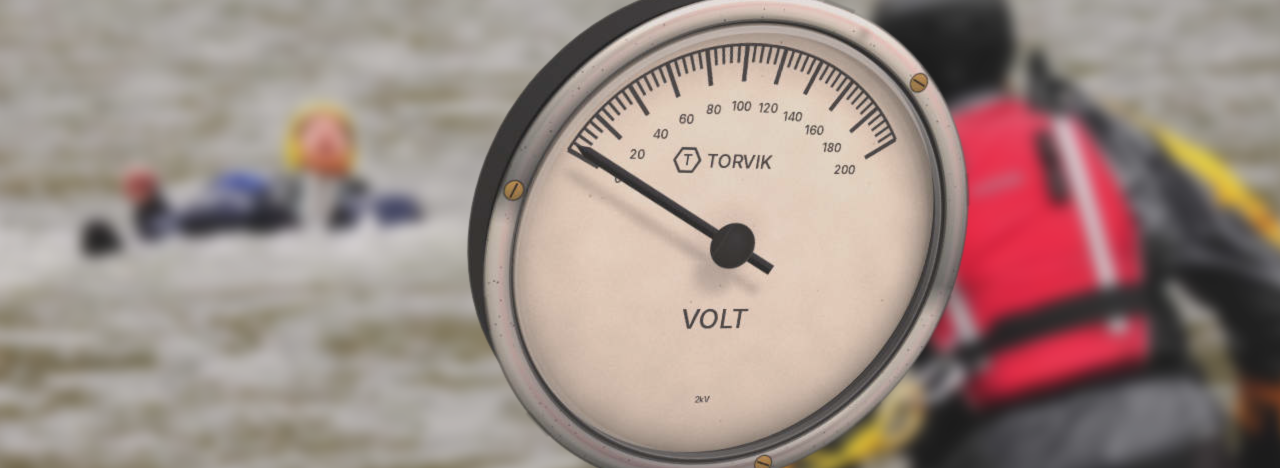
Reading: 4 V
